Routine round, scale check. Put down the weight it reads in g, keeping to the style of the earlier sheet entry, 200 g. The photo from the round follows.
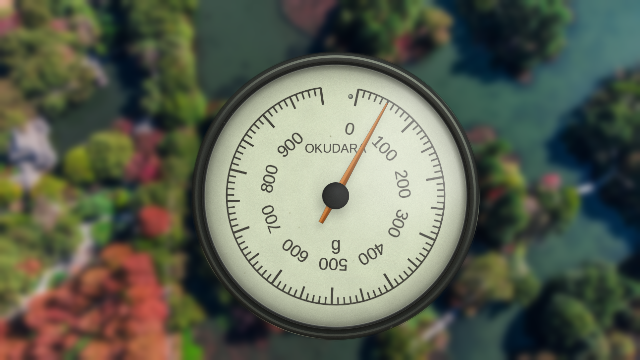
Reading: 50 g
